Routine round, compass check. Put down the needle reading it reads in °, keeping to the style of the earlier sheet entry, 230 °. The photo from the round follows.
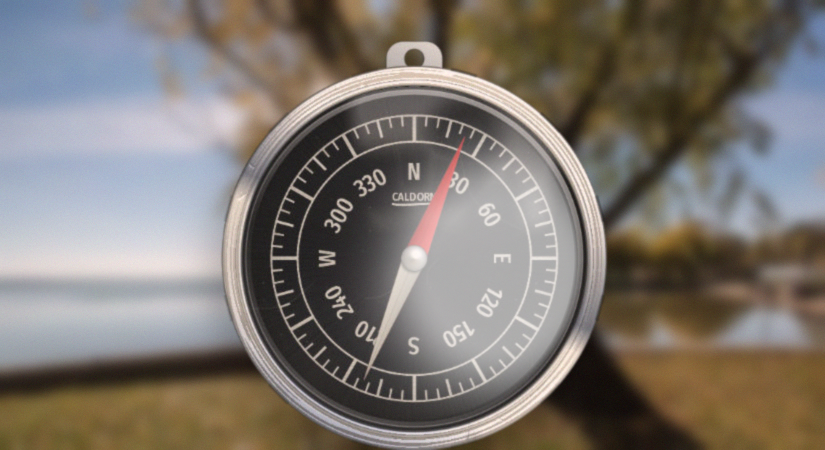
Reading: 22.5 °
